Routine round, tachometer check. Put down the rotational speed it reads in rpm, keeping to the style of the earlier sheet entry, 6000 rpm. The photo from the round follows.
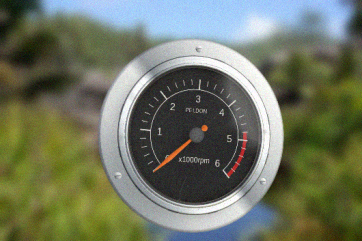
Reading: 0 rpm
